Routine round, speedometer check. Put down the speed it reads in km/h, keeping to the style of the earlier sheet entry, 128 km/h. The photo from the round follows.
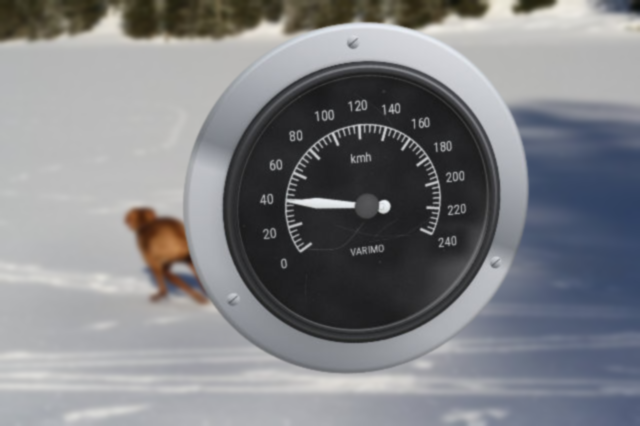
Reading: 40 km/h
